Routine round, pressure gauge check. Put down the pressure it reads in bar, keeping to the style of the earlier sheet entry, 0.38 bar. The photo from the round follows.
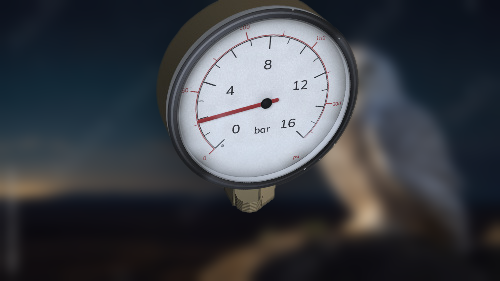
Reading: 2 bar
